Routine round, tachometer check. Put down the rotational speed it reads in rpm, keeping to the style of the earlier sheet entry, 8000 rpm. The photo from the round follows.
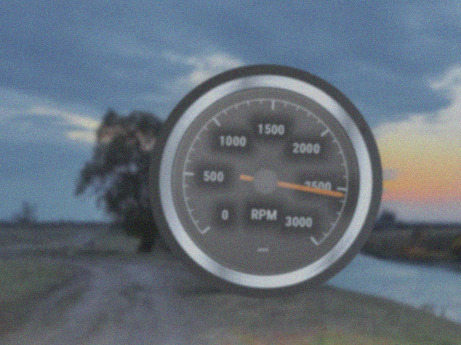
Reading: 2550 rpm
